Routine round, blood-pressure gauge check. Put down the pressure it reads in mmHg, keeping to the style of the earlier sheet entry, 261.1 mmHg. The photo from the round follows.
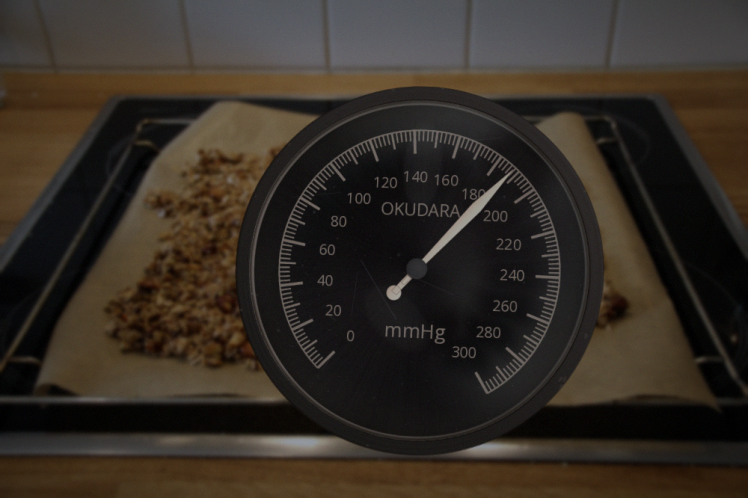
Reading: 188 mmHg
